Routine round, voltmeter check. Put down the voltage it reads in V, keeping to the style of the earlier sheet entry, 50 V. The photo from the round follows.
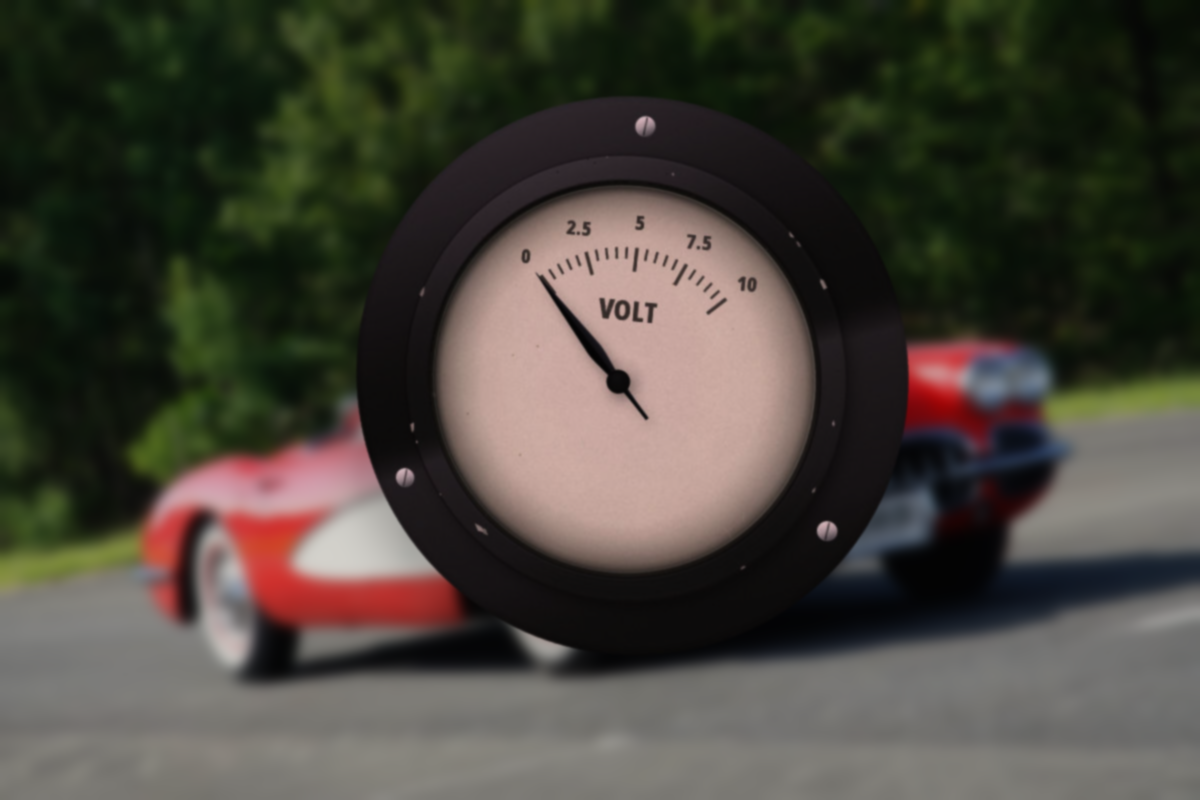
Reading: 0 V
